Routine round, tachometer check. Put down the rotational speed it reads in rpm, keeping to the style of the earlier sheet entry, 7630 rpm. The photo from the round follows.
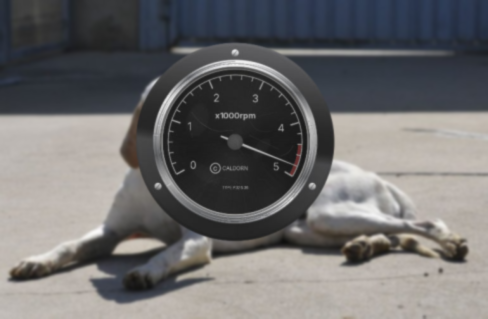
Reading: 4800 rpm
